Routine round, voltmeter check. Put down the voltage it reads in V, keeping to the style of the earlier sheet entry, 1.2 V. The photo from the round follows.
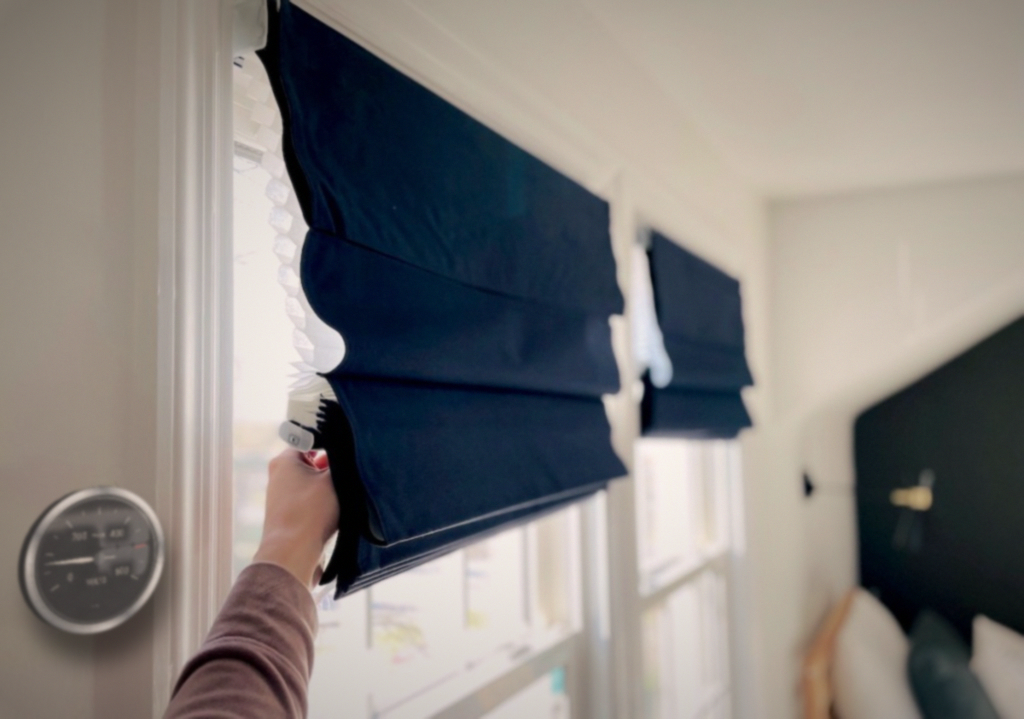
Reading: 75 V
